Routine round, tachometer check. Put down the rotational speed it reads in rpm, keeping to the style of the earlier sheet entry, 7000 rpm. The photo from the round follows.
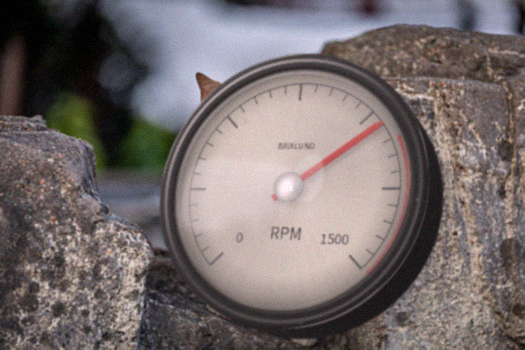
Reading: 1050 rpm
